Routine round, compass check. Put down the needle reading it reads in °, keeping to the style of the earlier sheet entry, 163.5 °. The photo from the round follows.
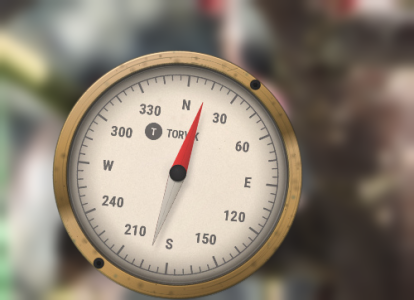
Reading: 12.5 °
